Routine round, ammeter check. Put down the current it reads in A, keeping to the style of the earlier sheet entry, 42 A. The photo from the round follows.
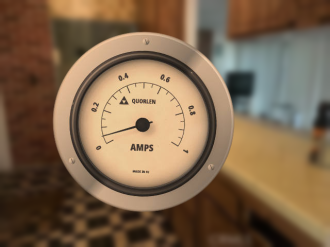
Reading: 0.05 A
